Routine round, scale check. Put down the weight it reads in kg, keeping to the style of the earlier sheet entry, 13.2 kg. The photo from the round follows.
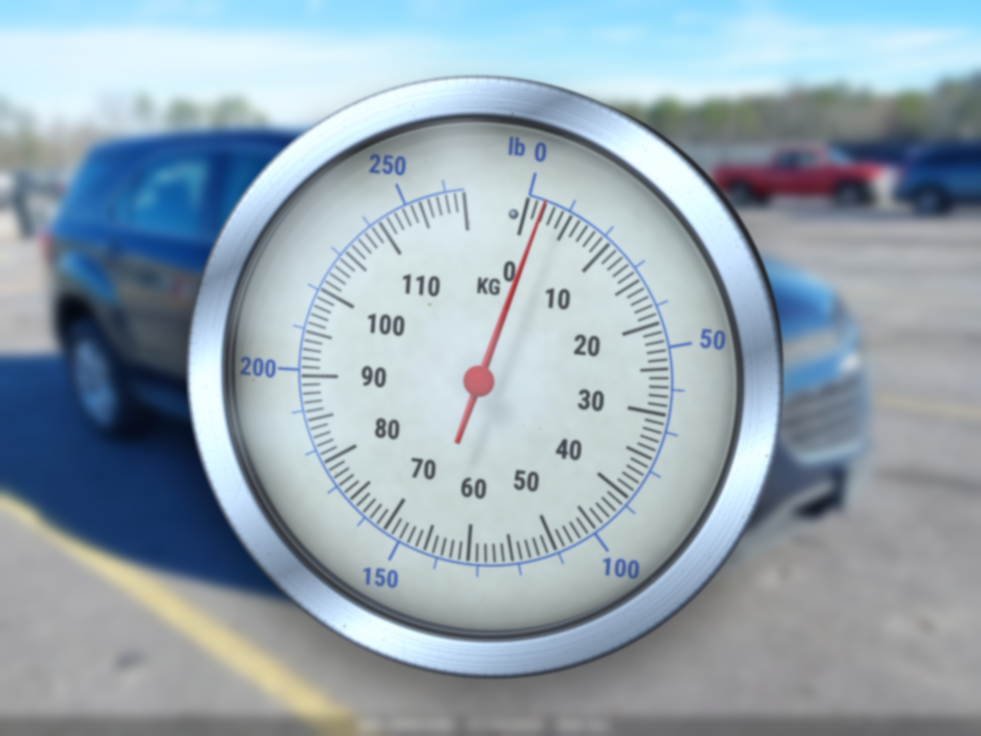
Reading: 2 kg
